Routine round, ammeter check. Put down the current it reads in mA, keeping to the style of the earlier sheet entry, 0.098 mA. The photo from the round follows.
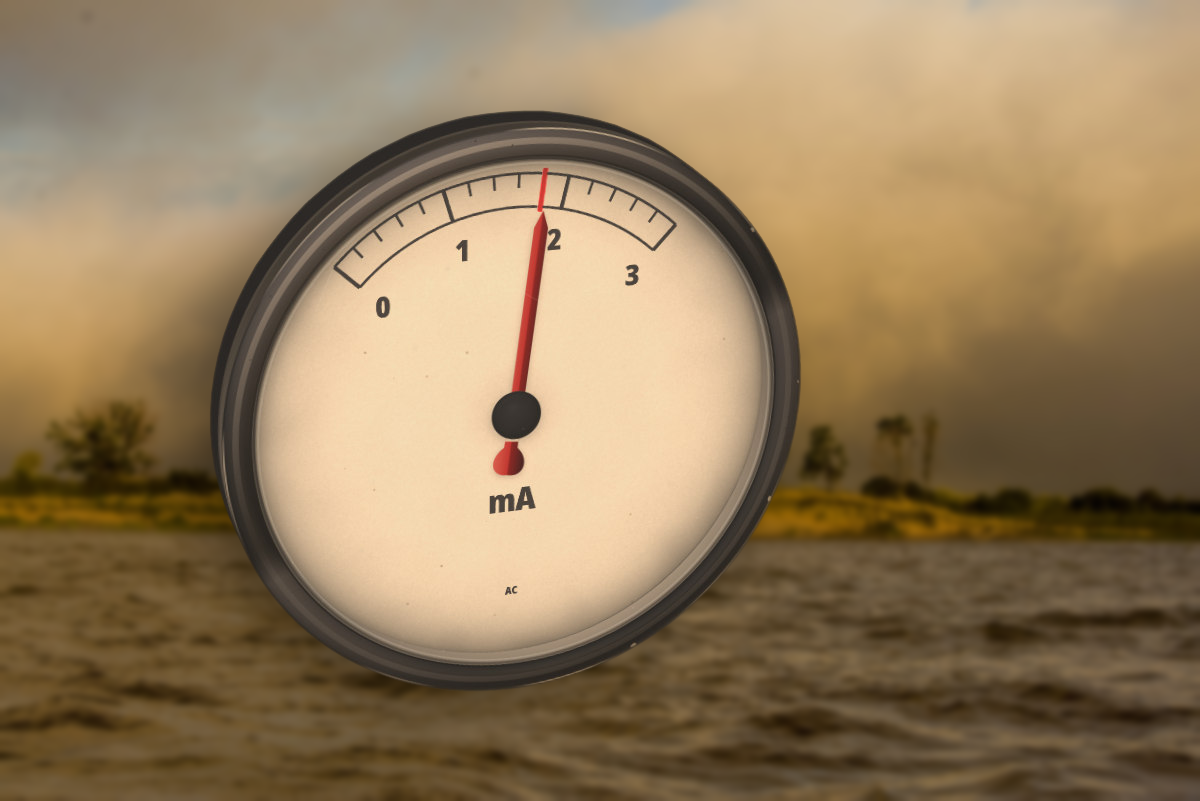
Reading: 1.8 mA
